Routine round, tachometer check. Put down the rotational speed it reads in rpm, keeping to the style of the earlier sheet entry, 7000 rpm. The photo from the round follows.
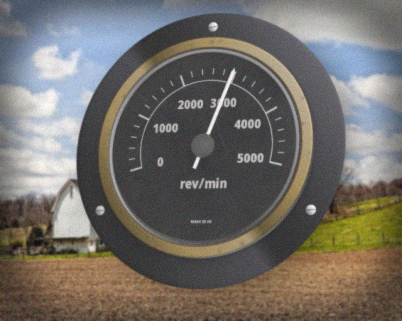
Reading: 3000 rpm
